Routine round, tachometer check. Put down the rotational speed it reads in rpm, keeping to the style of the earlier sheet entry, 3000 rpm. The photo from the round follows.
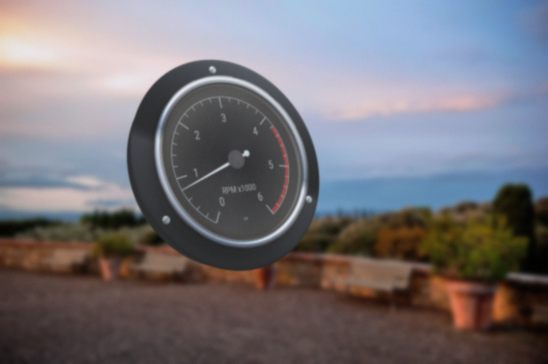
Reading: 800 rpm
